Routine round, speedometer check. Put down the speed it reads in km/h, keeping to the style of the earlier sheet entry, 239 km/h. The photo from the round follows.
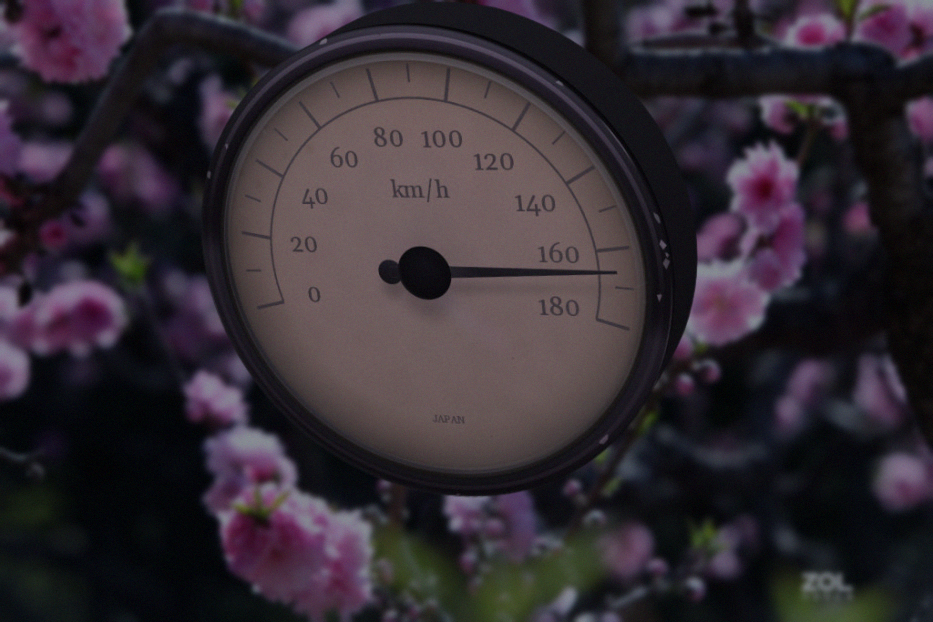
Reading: 165 km/h
